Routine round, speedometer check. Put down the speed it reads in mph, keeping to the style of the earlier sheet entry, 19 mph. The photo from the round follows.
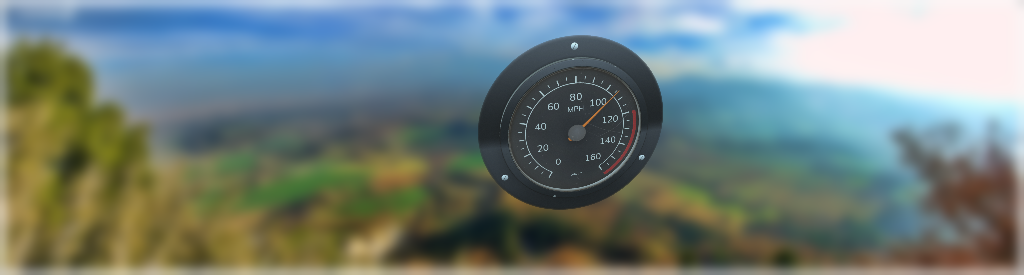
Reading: 105 mph
